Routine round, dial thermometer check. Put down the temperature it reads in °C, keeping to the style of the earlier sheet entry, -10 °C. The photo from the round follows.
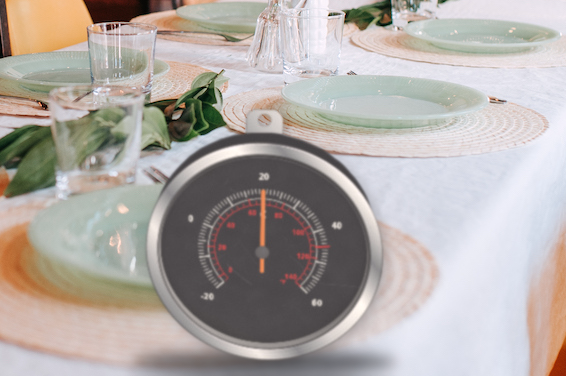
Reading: 20 °C
